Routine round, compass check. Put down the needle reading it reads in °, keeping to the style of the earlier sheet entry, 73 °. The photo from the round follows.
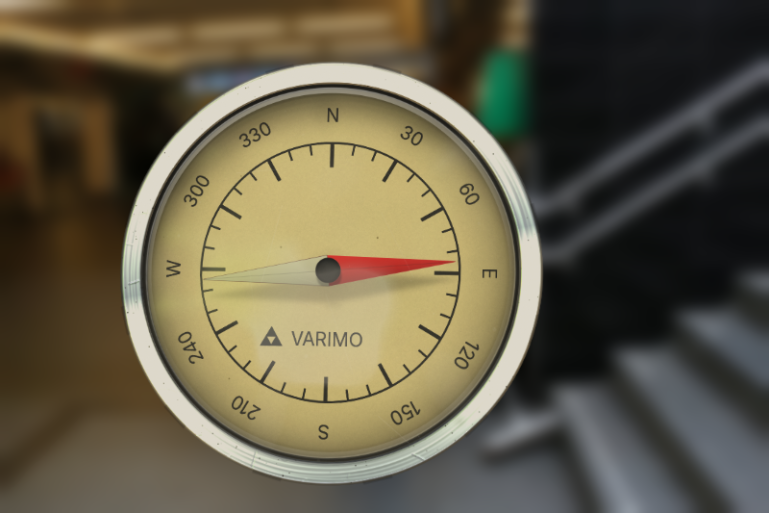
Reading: 85 °
